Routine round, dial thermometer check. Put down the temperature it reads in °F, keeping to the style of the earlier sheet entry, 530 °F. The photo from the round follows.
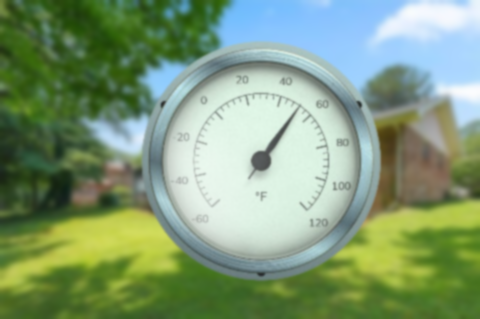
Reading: 52 °F
